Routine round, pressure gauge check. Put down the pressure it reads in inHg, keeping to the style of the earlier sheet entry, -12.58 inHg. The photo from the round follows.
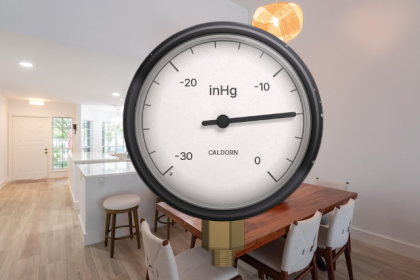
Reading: -6 inHg
